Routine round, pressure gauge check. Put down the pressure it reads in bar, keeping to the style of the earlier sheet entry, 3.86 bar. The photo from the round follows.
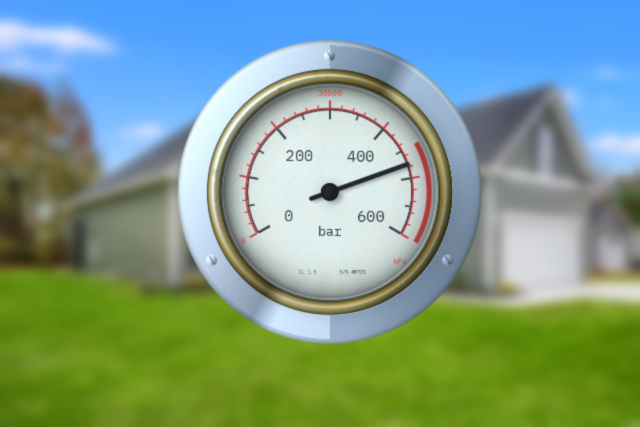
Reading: 475 bar
